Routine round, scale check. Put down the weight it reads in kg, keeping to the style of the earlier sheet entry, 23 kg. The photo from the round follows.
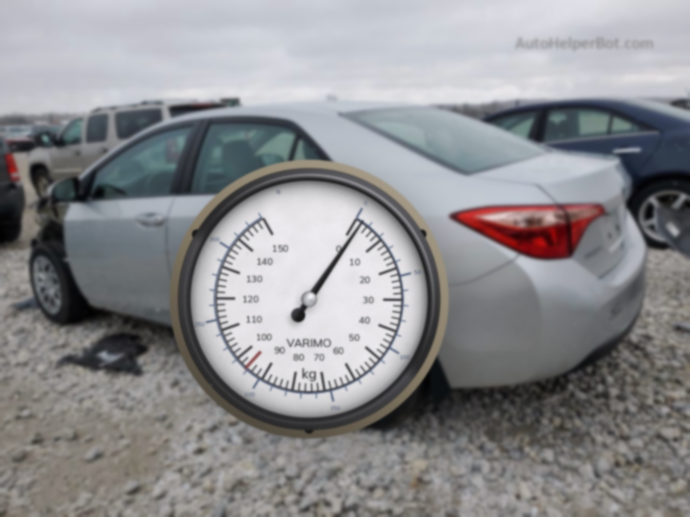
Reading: 2 kg
